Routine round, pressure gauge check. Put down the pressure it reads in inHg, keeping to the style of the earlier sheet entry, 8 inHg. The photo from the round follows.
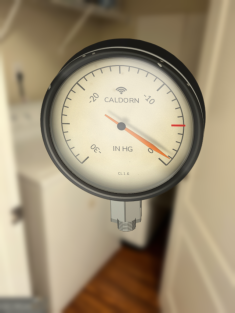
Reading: -1 inHg
